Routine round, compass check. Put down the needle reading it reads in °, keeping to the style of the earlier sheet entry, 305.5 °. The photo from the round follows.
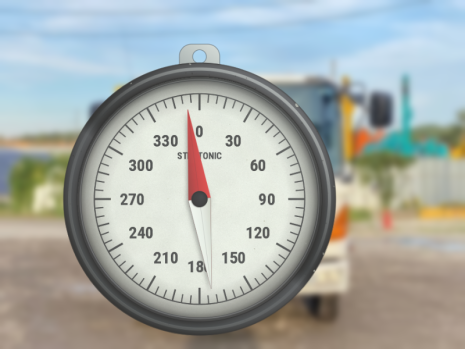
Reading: 352.5 °
